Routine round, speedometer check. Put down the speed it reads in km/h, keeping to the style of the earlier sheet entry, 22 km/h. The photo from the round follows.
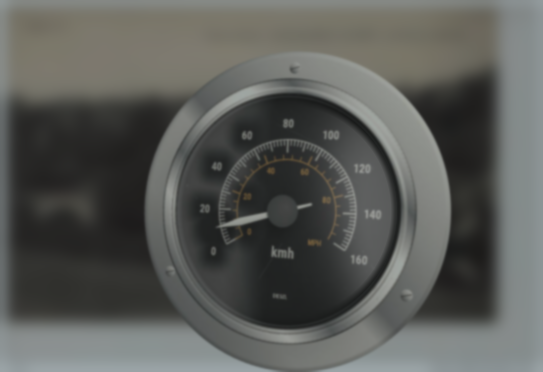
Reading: 10 km/h
